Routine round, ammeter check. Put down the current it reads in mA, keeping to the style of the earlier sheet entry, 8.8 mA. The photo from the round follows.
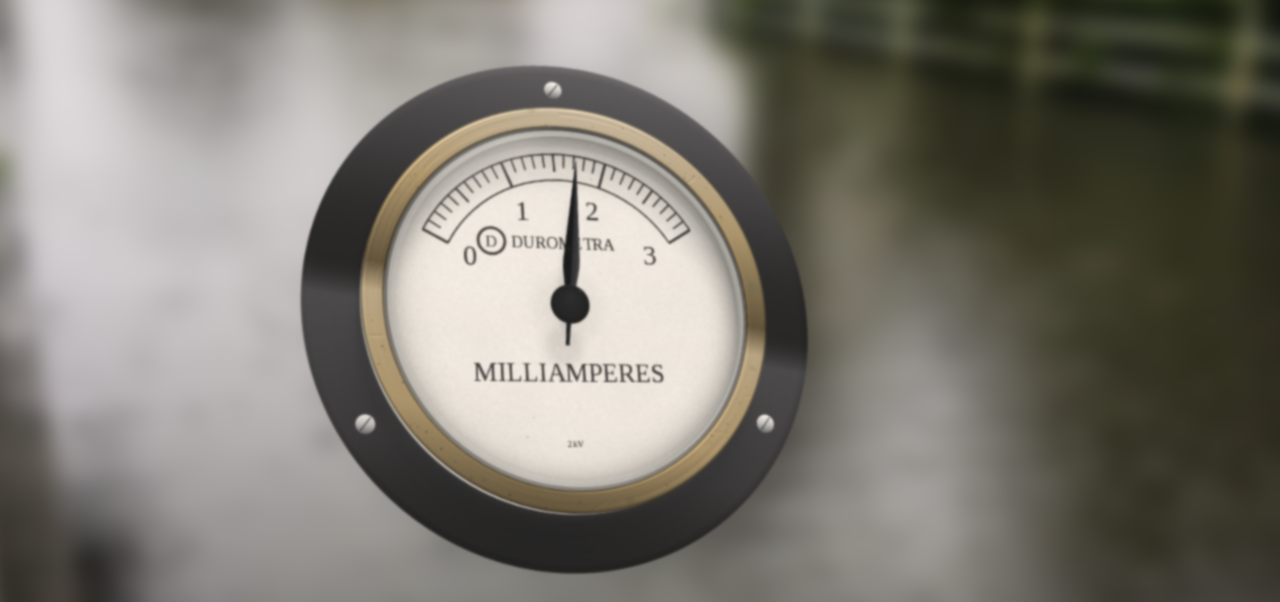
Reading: 1.7 mA
